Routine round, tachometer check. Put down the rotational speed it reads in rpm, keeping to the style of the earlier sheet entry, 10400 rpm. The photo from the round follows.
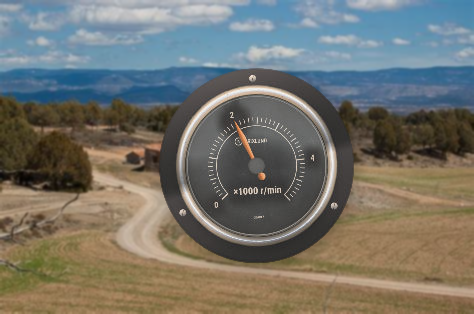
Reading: 2000 rpm
